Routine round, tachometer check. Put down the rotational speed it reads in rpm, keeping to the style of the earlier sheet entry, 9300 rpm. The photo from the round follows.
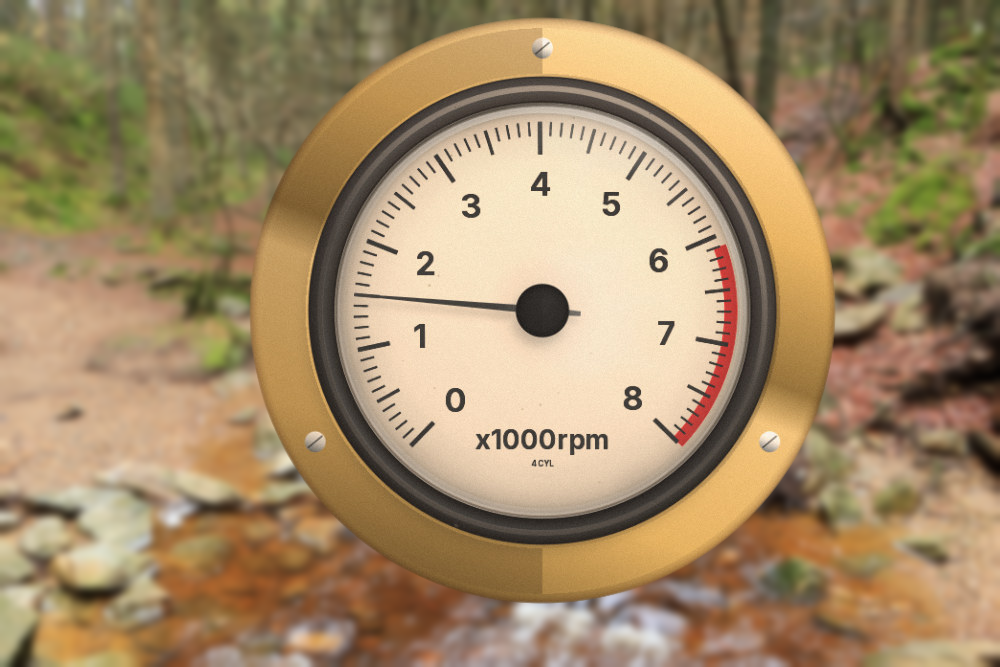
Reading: 1500 rpm
